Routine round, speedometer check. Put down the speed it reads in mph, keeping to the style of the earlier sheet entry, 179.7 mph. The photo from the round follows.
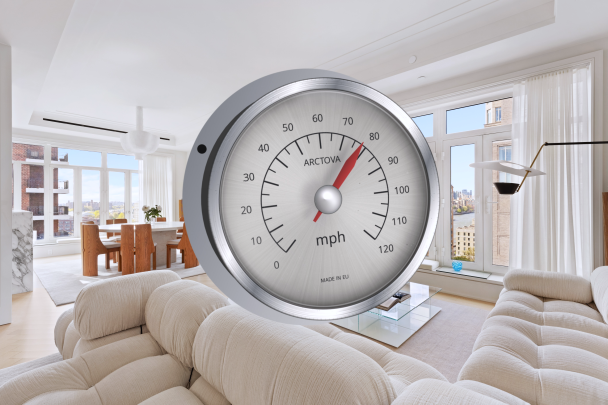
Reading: 77.5 mph
